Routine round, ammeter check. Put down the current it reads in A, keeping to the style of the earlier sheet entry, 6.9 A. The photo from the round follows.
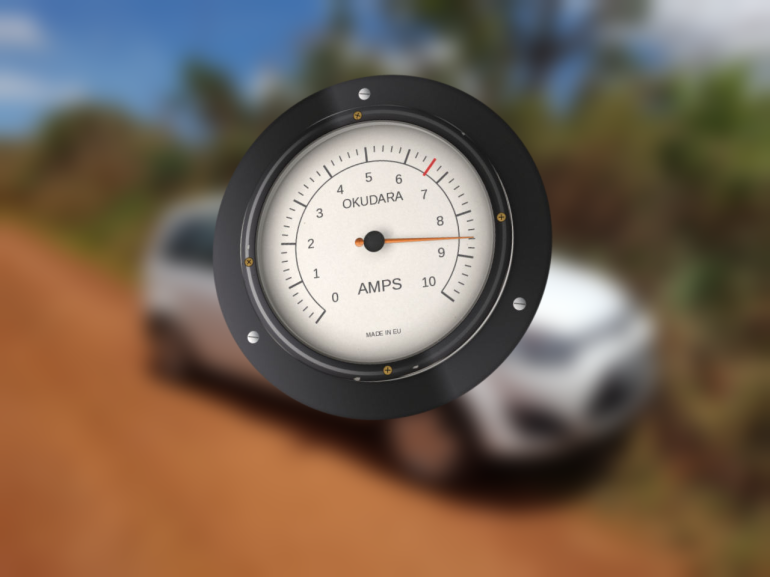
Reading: 8.6 A
